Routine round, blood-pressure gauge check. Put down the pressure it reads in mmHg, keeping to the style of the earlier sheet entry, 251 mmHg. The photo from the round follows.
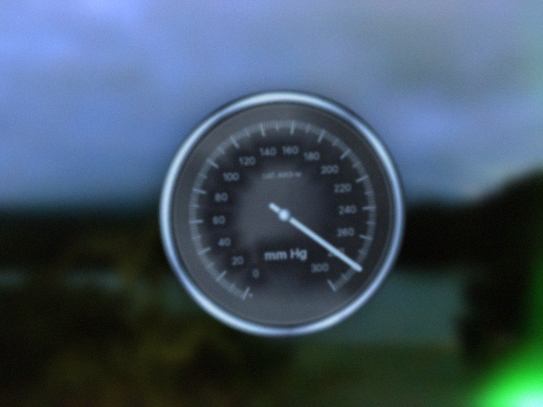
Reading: 280 mmHg
